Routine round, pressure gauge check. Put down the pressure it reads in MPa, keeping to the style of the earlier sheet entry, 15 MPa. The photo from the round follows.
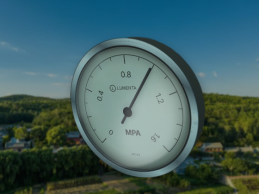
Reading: 1 MPa
